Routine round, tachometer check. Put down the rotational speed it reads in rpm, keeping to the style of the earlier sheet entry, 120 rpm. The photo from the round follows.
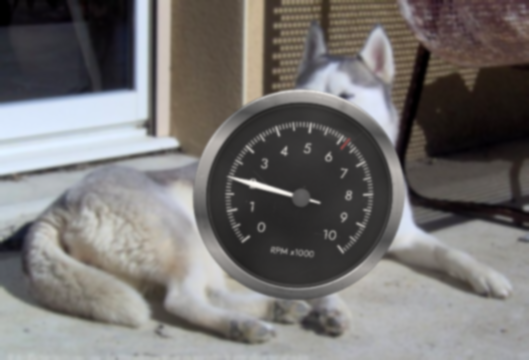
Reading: 2000 rpm
